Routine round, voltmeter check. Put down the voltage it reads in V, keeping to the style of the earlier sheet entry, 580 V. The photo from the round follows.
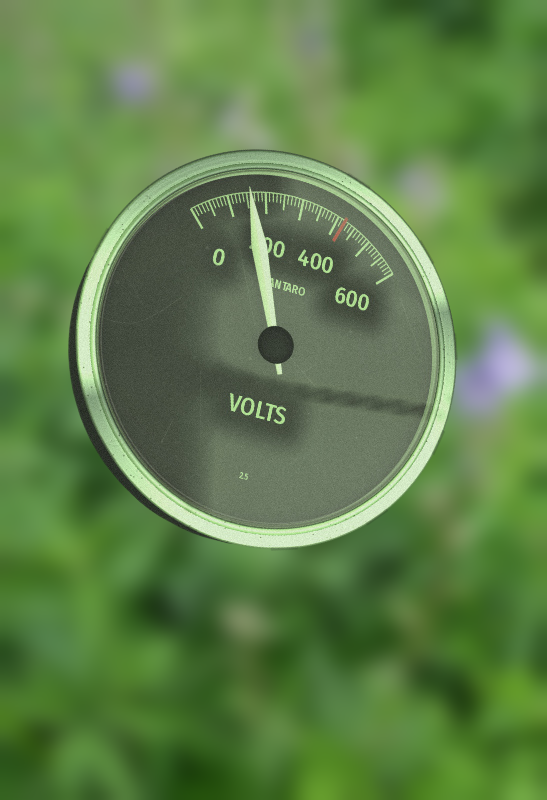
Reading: 150 V
